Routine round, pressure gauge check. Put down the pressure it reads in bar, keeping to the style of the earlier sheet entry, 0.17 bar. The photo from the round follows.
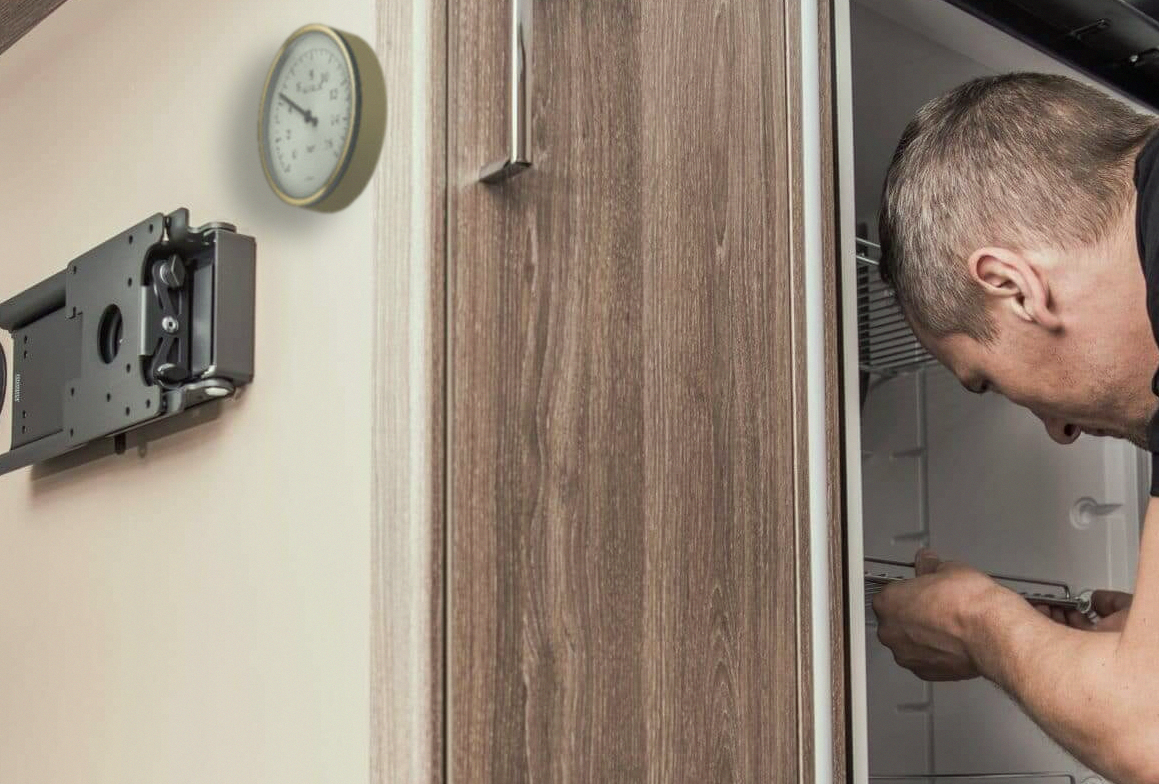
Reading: 4.5 bar
